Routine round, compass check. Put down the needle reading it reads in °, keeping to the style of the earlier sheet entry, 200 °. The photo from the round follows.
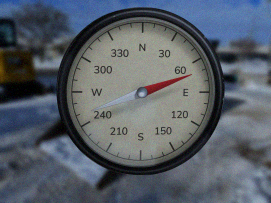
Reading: 70 °
